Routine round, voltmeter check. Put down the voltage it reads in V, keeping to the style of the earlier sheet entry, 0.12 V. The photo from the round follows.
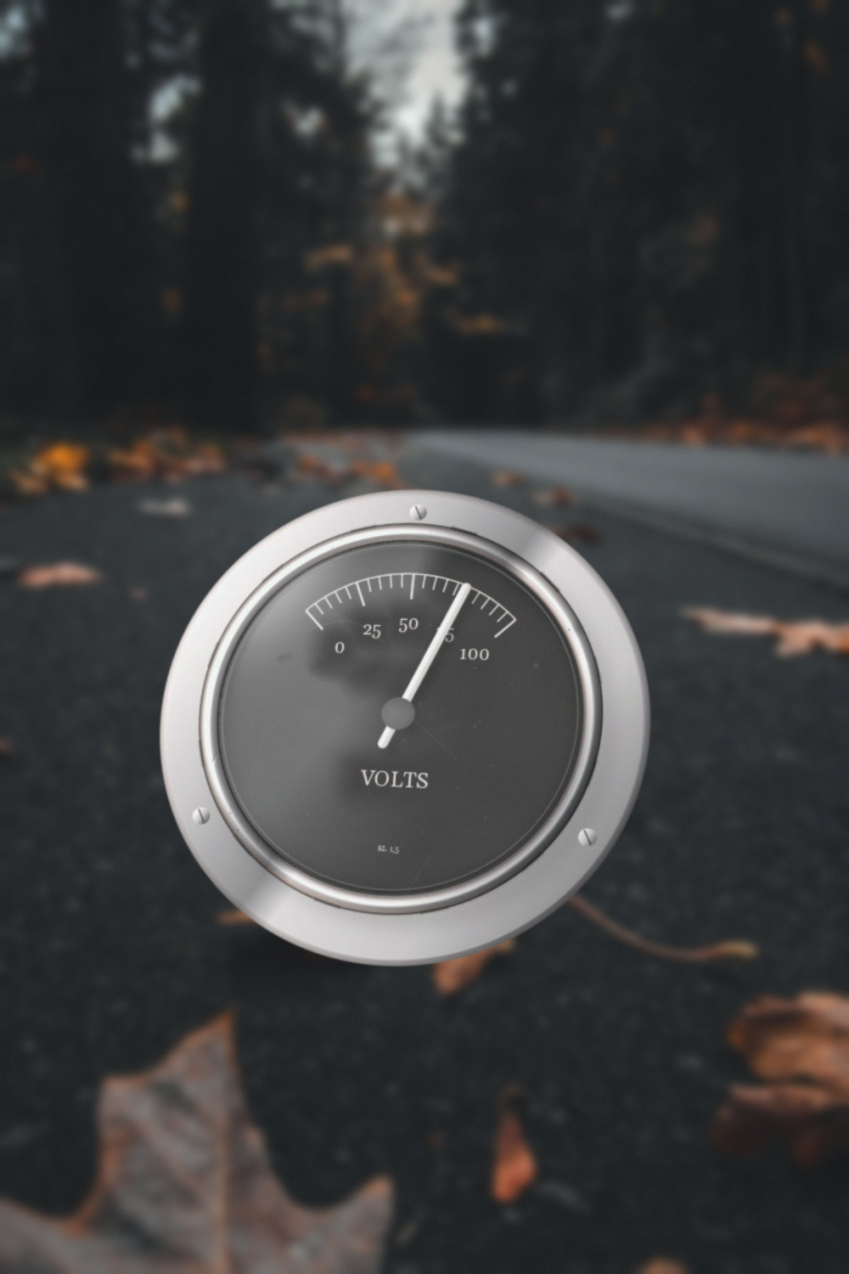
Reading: 75 V
